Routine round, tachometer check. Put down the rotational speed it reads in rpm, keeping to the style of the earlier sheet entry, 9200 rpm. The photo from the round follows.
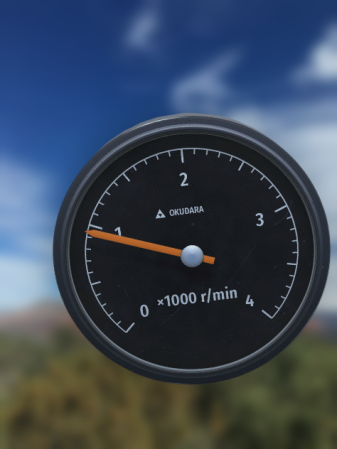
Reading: 950 rpm
